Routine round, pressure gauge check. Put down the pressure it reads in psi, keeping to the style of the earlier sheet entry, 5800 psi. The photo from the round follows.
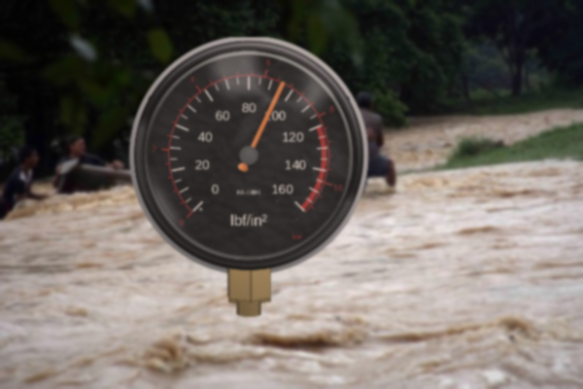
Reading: 95 psi
